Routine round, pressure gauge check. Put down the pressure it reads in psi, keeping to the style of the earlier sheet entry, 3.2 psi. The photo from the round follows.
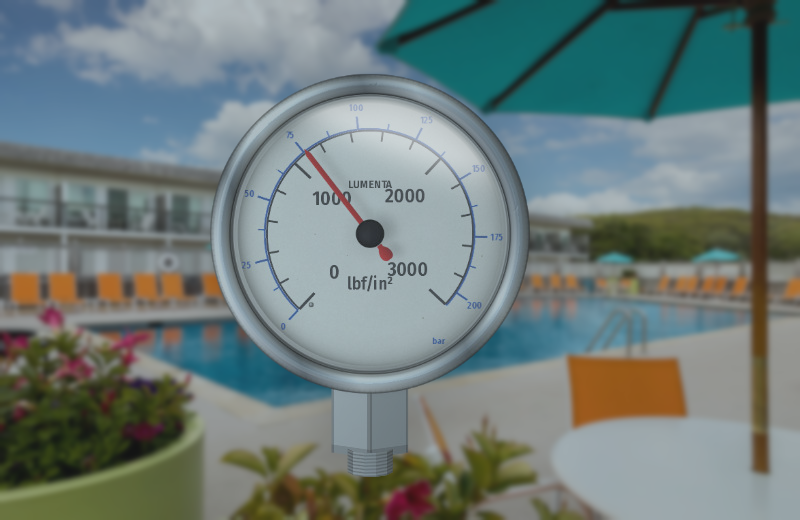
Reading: 1100 psi
